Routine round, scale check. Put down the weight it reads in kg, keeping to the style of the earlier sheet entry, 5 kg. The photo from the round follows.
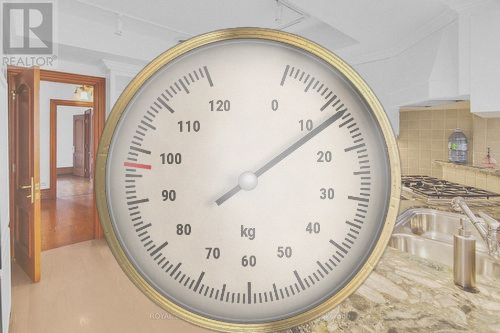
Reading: 13 kg
